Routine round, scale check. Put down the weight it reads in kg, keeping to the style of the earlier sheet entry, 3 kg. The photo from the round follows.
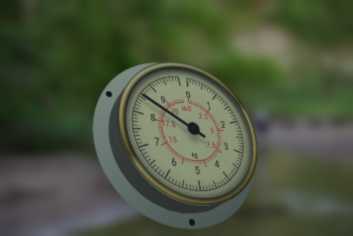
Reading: 8.5 kg
